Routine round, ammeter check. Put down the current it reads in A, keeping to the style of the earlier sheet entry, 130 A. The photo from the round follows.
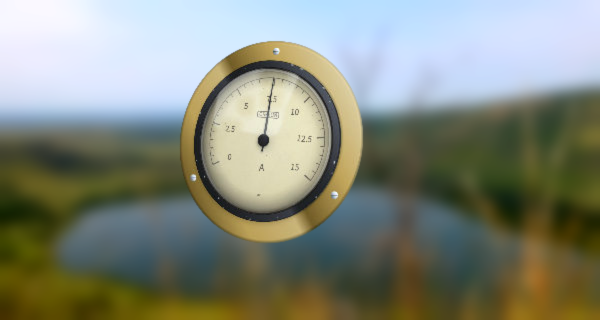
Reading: 7.5 A
